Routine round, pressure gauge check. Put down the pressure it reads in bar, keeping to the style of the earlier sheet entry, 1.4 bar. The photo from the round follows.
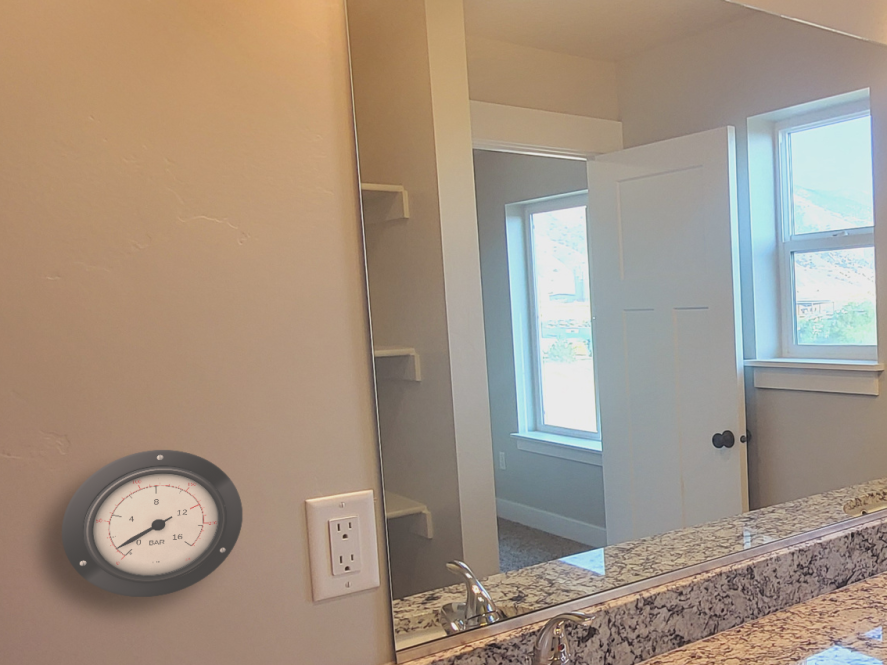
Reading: 1 bar
